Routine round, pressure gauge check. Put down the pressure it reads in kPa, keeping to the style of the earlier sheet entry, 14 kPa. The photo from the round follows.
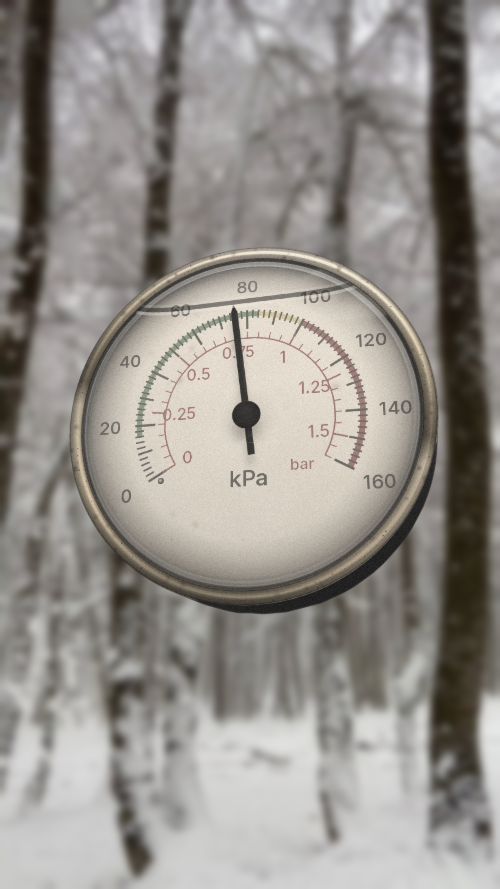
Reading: 76 kPa
